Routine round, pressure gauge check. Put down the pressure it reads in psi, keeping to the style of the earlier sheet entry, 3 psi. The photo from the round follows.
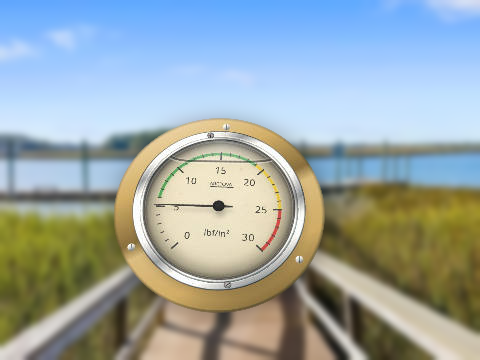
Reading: 5 psi
